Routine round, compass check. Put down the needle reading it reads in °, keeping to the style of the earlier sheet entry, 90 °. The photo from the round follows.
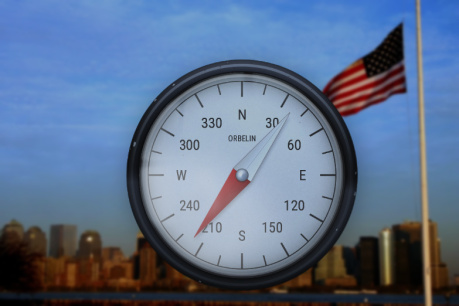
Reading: 217.5 °
